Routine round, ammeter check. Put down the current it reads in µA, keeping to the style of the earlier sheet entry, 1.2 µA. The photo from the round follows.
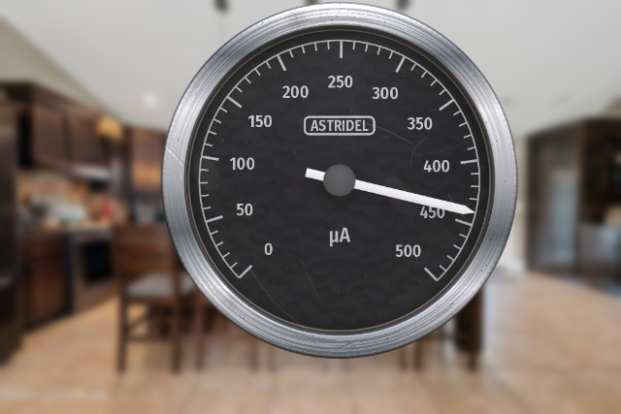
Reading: 440 µA
